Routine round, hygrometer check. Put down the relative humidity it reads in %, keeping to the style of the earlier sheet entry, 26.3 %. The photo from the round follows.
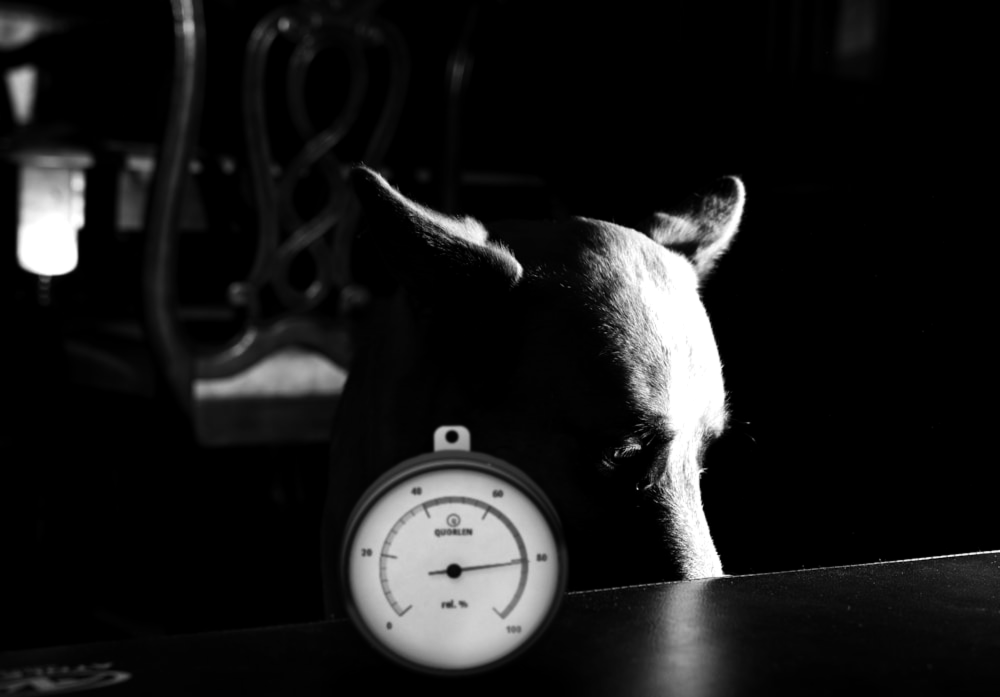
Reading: 80 %
